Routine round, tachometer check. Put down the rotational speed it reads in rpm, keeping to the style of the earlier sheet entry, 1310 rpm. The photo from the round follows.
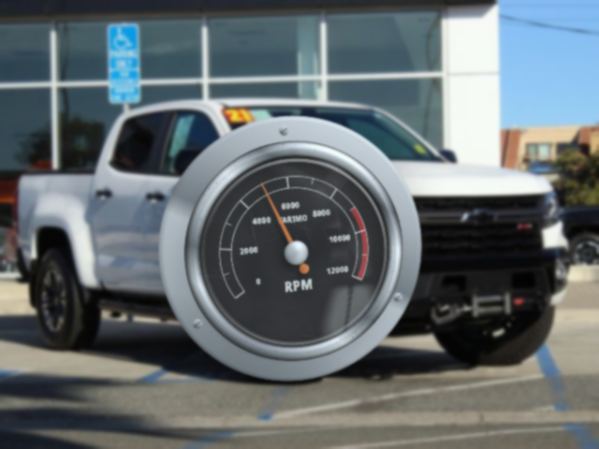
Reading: 5000 rpm
